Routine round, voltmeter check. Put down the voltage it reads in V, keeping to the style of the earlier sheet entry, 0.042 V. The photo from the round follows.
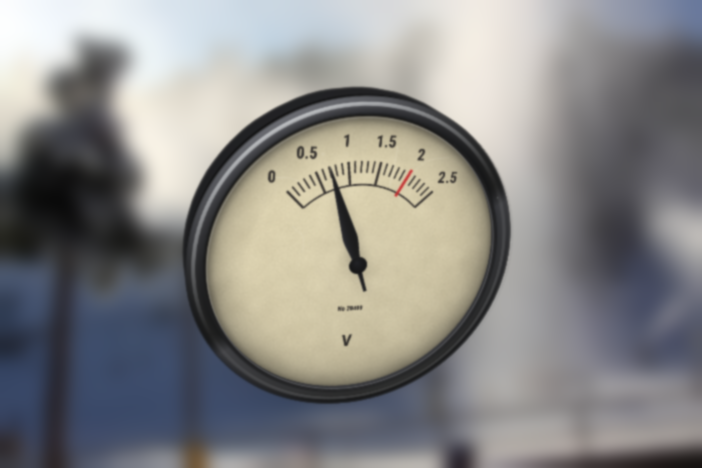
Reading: 0.7 V
